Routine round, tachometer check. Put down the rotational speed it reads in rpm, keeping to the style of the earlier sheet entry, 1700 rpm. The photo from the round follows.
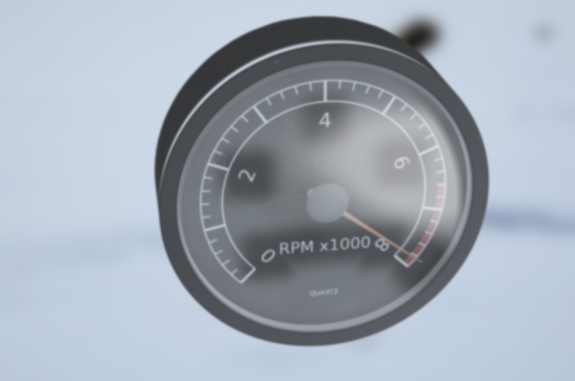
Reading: 7800 rpm
